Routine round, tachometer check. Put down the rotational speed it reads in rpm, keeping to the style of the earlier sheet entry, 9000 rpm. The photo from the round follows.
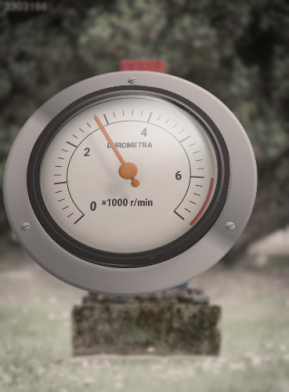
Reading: 2800 rpm
